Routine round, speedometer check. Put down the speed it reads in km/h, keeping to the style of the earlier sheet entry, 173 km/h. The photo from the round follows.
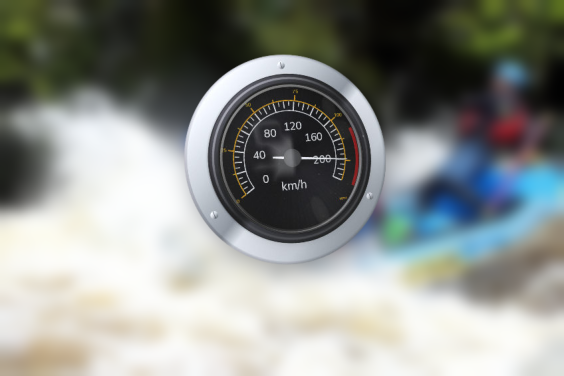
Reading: 200 km/h
